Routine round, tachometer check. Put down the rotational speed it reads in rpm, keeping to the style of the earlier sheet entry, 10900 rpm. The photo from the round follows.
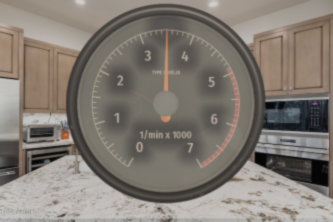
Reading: 3500 rpm
